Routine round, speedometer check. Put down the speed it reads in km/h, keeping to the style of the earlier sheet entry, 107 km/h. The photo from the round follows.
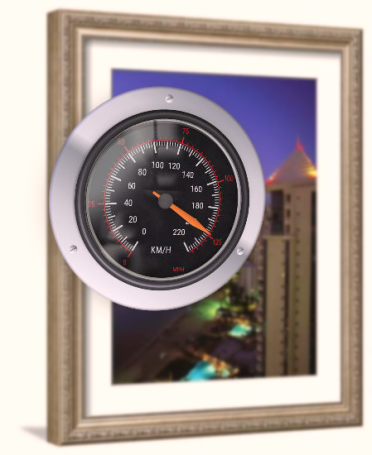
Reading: 200 km/h
